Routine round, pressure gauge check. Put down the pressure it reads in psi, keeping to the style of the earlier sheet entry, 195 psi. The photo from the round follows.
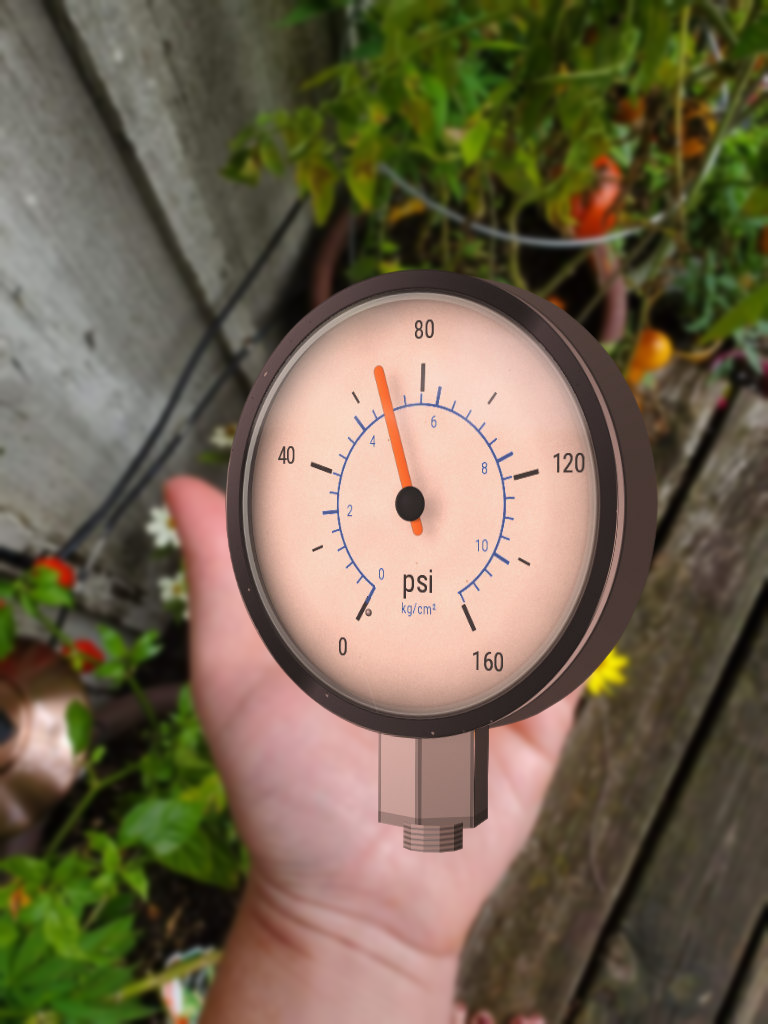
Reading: 70 psi
